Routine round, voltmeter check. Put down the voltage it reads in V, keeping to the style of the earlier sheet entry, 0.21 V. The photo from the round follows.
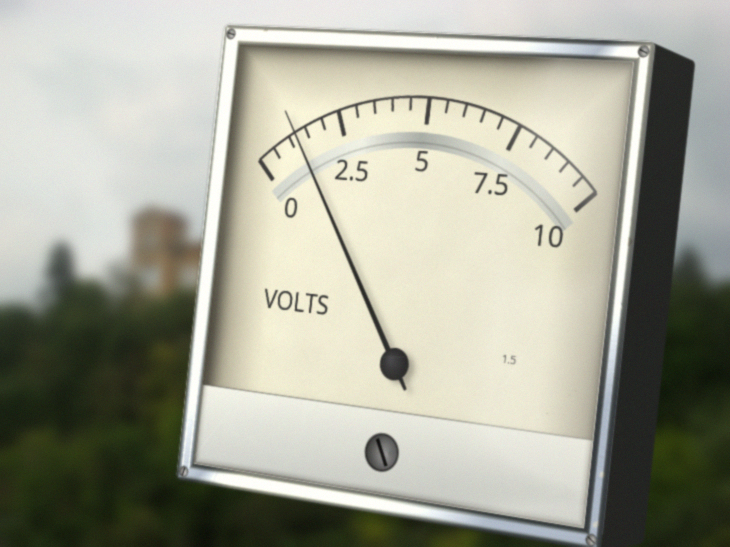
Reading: 1.25 V
